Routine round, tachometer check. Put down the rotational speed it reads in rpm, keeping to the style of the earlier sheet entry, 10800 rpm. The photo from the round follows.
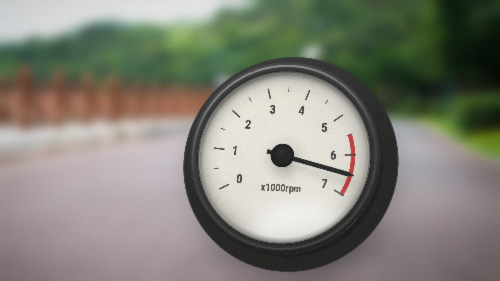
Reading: 6500 rpm
